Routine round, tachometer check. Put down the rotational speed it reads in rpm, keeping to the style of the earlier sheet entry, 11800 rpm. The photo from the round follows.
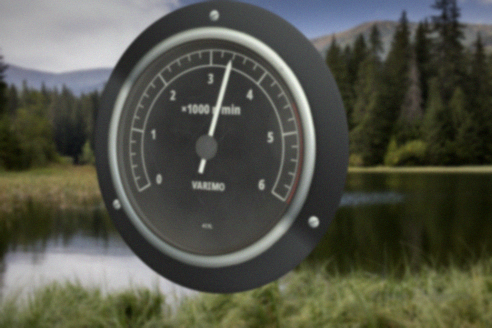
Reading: 3400 rpm
